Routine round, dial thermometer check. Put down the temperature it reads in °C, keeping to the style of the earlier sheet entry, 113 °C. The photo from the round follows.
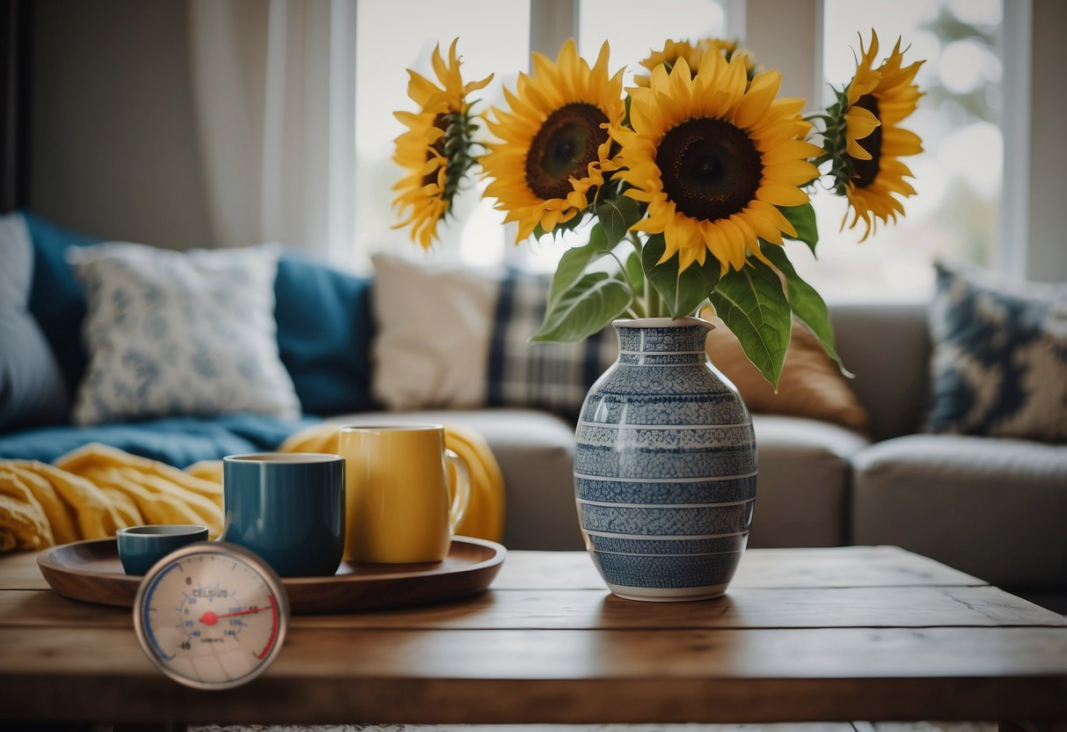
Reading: 40 °C
